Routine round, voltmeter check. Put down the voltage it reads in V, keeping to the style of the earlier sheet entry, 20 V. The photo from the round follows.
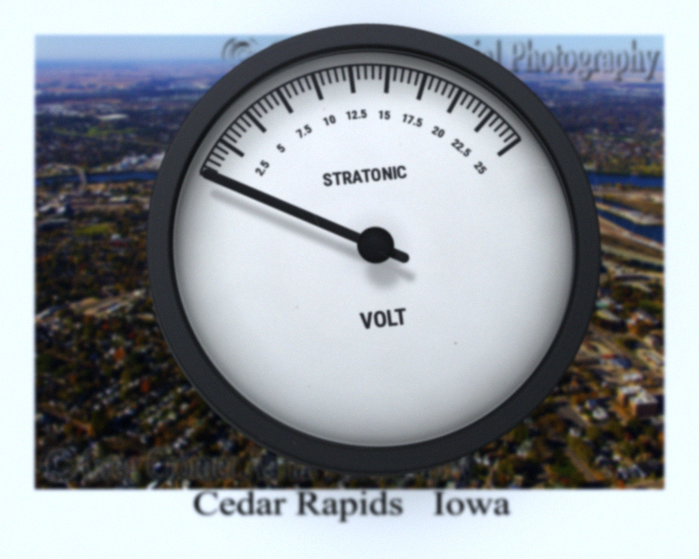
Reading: 0 V
